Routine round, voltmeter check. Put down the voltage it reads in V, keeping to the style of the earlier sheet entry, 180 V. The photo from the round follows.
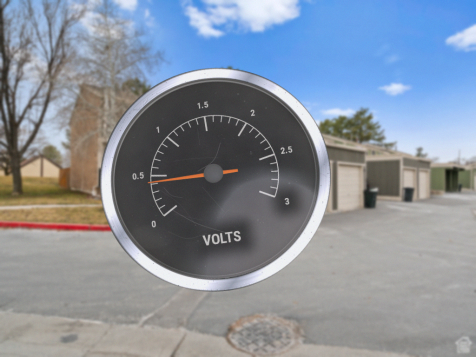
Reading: 0.4 V
